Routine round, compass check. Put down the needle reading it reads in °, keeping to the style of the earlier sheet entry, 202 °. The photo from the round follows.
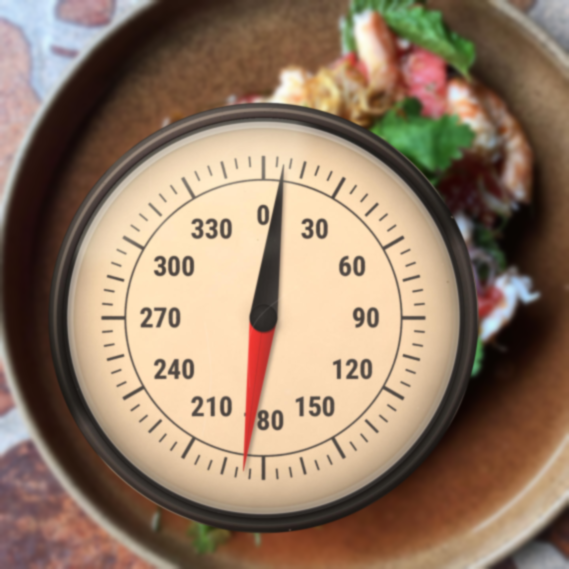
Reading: 187.5 °
